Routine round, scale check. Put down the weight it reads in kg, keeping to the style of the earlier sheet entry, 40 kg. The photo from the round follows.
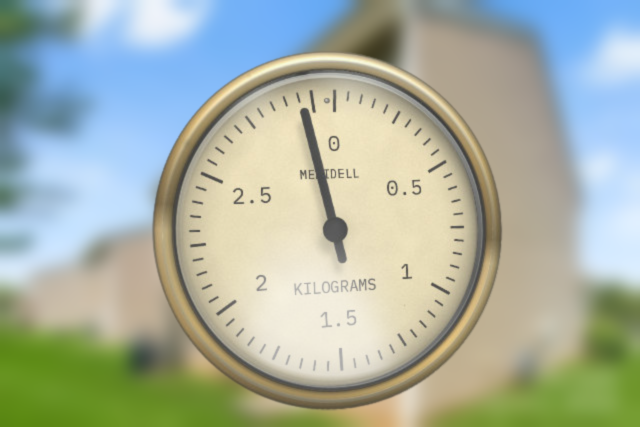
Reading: 2.95 kg
